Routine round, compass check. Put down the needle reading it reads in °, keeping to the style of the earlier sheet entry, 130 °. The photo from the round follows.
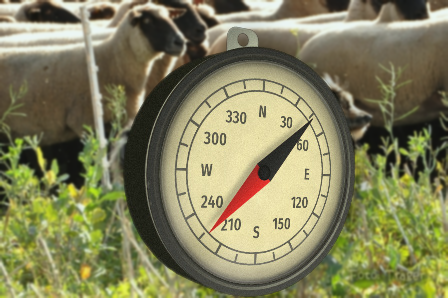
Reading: 225 °
